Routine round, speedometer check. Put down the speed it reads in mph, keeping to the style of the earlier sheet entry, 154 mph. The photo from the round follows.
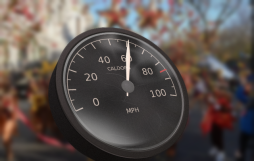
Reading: 60 mph
